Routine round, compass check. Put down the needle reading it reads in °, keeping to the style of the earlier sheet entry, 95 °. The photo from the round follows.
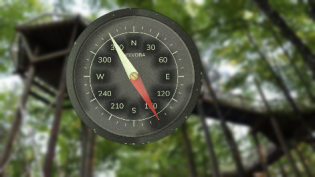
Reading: 150 °
